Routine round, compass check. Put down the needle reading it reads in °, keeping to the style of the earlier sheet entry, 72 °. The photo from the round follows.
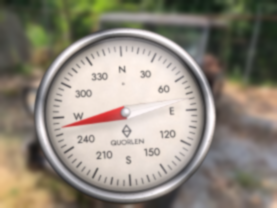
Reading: 260 °
